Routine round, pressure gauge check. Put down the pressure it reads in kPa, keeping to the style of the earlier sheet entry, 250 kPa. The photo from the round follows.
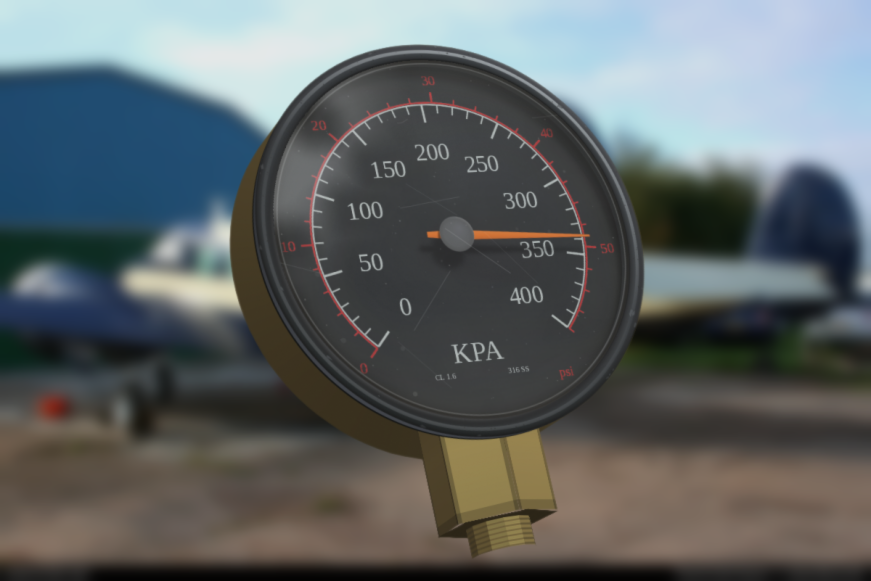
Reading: 340 kPa
